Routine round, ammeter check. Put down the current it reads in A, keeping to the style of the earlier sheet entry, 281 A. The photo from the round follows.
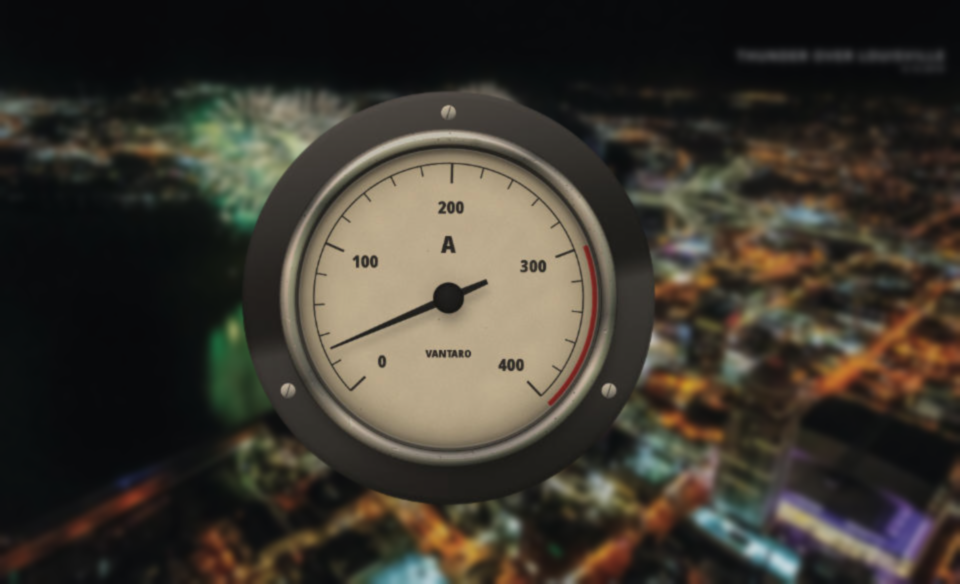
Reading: 30 A
